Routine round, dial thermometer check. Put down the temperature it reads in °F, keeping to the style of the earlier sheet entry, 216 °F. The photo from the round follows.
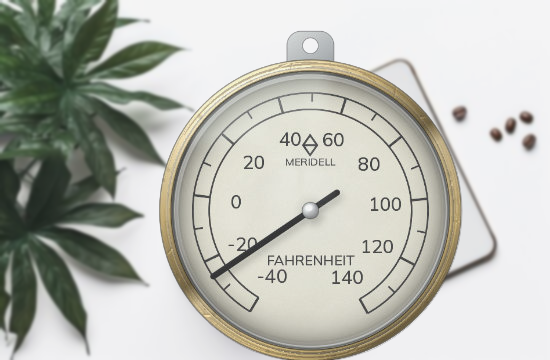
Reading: -25 °F
